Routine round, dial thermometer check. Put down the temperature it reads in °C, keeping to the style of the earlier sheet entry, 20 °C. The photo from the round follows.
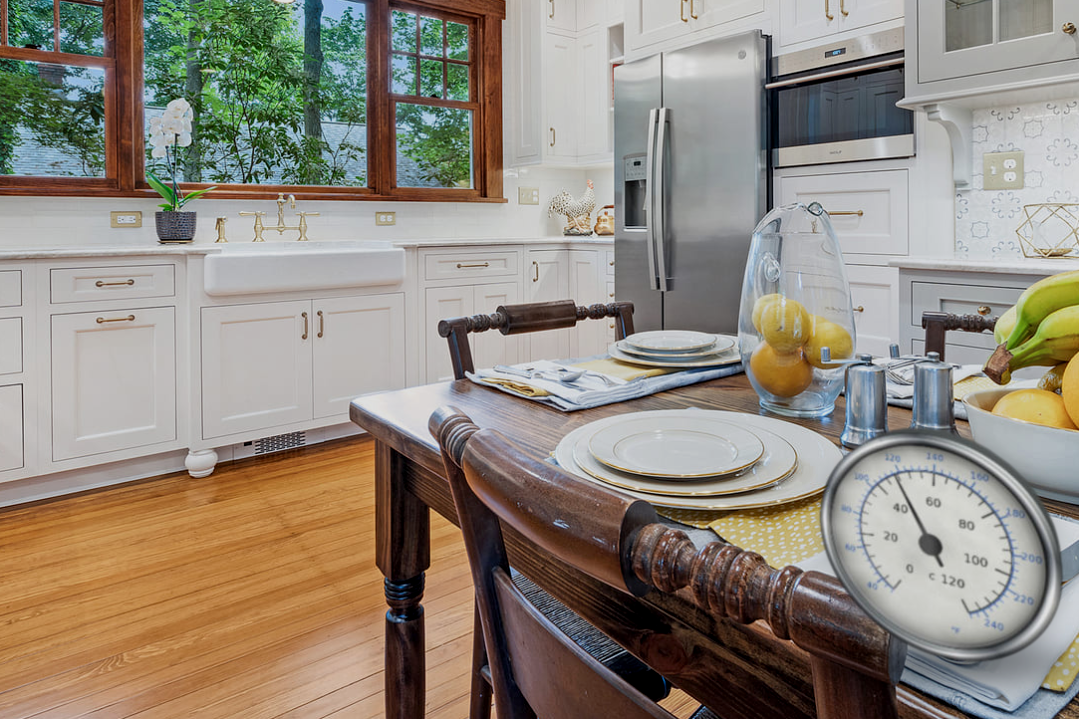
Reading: 48 °C
